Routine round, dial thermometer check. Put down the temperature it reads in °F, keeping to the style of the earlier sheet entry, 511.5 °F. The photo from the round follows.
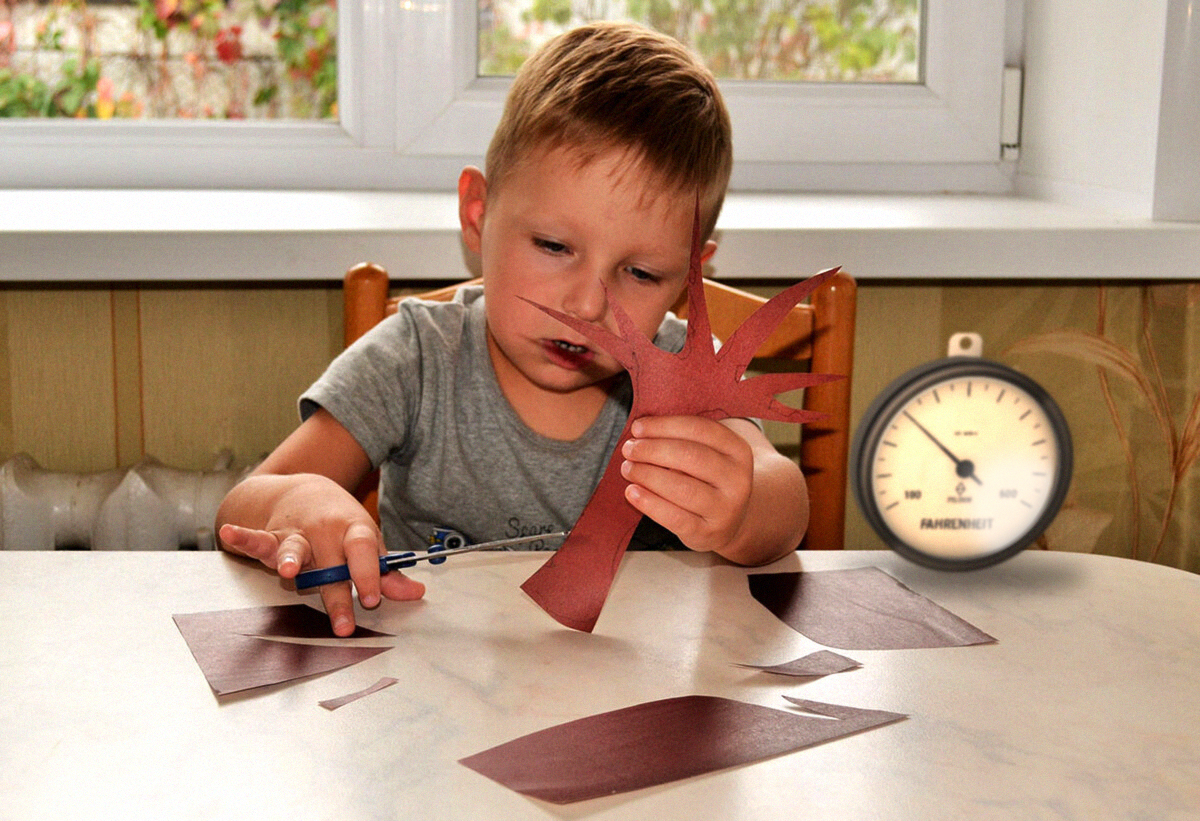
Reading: 250 °F
